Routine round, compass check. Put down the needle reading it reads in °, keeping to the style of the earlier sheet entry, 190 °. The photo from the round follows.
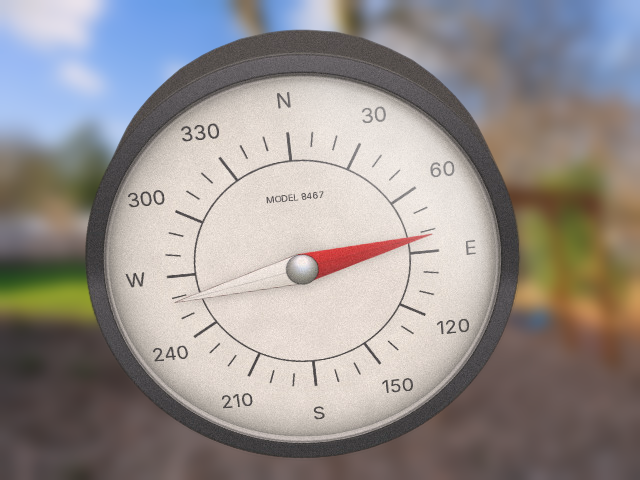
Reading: 80 °
